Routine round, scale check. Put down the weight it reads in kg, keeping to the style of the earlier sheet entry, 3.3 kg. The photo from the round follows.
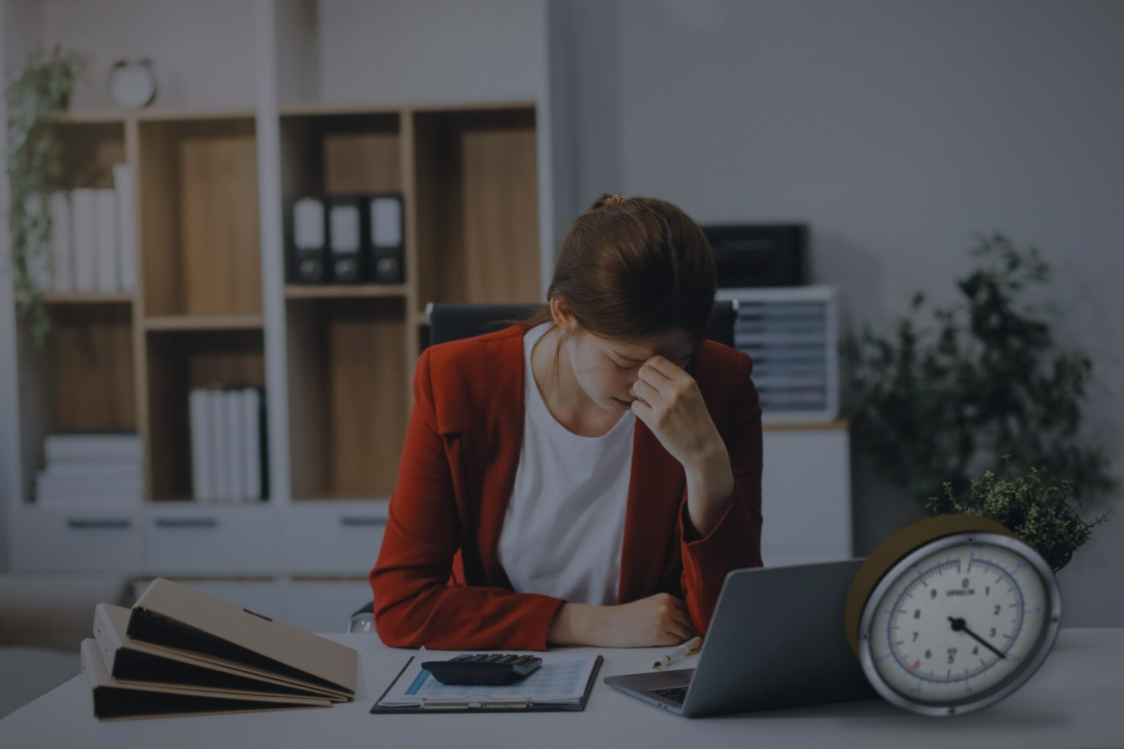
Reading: 3.5 kg
